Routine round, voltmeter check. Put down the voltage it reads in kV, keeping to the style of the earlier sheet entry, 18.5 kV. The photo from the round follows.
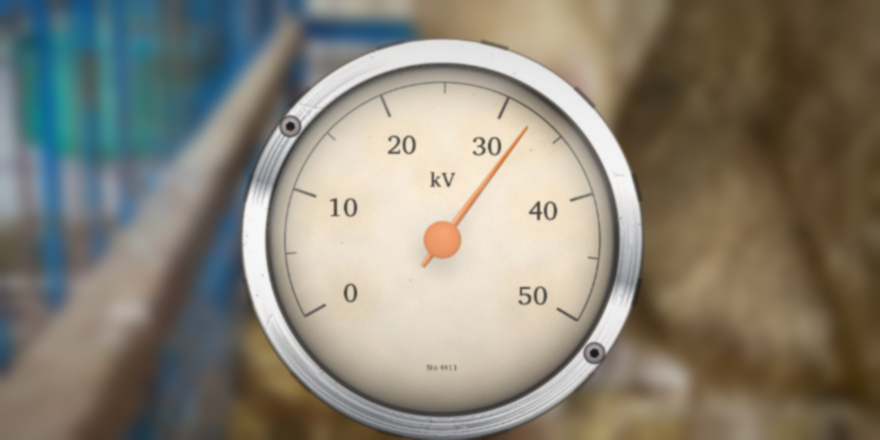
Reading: 32.5 kV
